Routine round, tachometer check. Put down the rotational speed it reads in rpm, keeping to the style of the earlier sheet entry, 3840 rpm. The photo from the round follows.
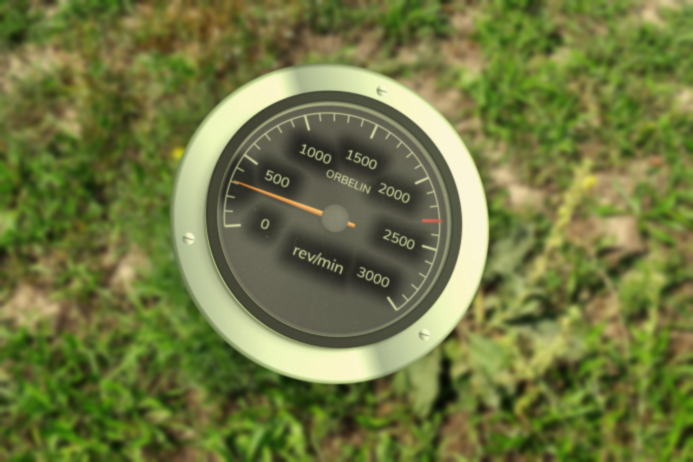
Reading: 300 rpm
